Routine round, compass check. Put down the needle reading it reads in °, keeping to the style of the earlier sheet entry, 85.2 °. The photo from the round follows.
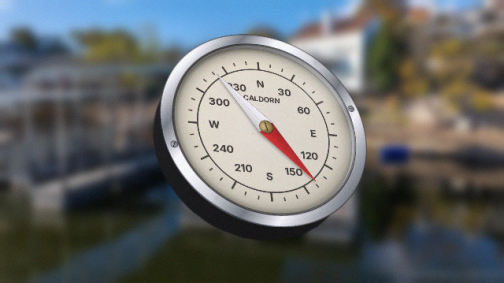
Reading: 140 °
